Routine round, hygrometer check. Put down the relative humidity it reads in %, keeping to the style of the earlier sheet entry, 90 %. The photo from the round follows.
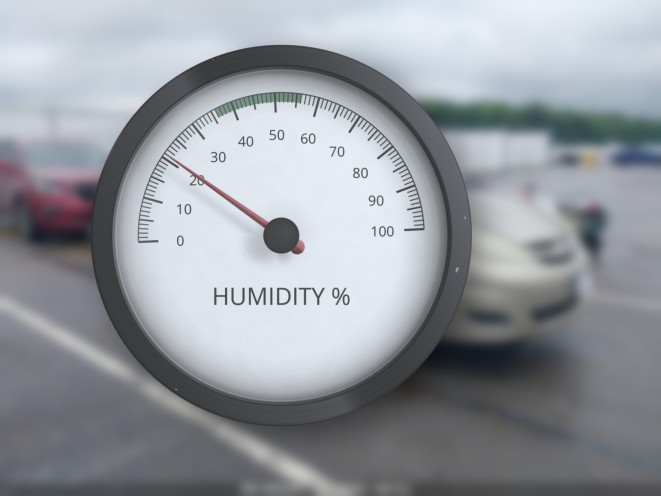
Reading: 21 %
